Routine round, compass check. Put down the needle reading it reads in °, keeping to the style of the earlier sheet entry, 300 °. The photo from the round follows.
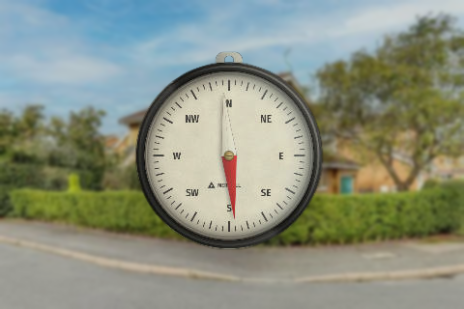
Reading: 175 °
